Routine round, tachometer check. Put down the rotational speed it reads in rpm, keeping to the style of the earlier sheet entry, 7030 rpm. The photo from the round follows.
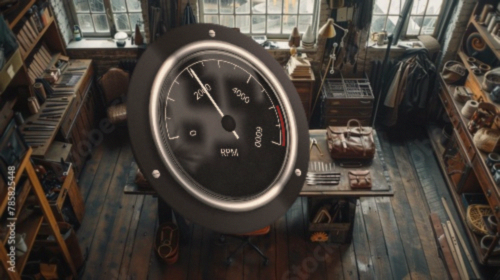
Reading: 2000 rpm
